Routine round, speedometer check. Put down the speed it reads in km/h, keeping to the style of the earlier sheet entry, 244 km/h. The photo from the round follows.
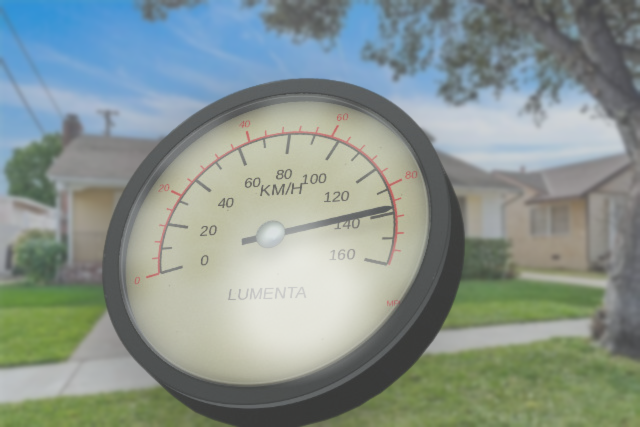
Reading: 140 km/h
